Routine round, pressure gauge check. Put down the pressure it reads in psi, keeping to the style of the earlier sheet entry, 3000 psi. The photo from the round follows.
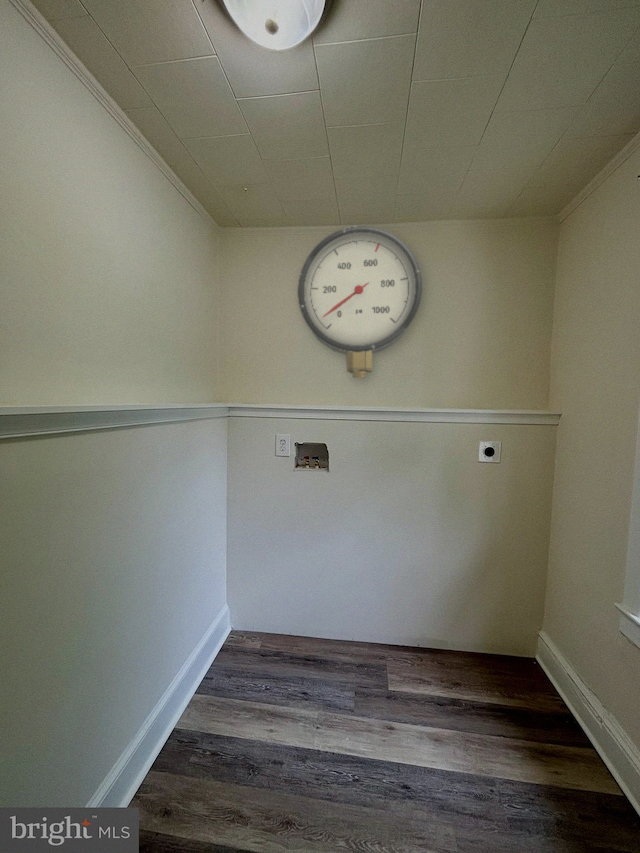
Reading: 50 psi
